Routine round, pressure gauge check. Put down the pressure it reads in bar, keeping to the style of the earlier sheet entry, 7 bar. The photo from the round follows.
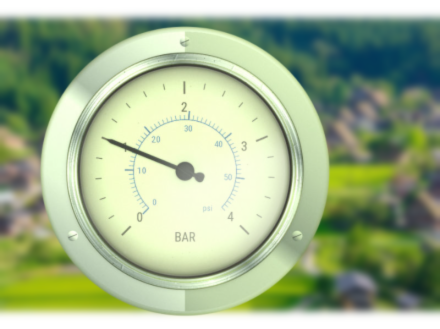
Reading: 1 bar
